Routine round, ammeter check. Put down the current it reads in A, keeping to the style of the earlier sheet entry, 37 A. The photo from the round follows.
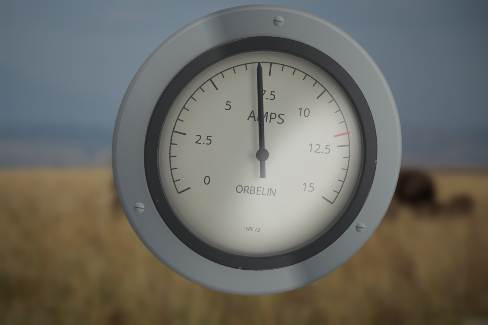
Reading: 7 A
